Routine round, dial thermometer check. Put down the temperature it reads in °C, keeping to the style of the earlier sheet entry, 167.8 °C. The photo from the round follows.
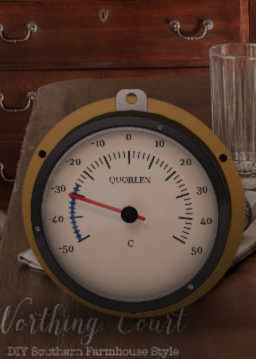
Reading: -30 °C
